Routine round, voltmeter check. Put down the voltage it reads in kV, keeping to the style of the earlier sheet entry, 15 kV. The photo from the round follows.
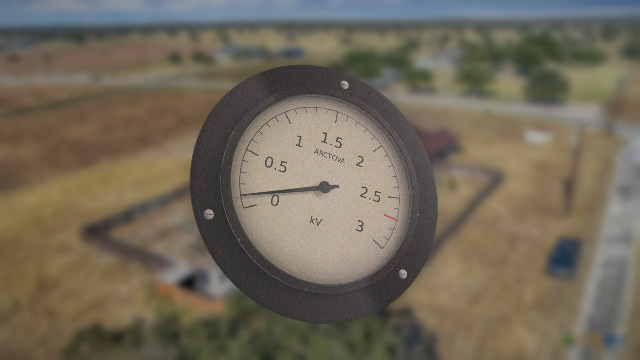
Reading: 0.1 kV
